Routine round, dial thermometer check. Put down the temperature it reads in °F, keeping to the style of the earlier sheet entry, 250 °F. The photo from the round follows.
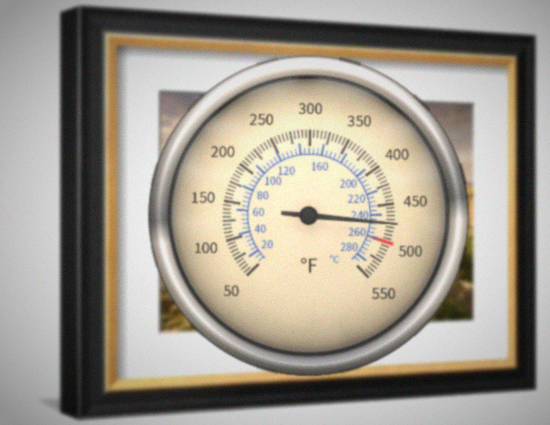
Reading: 475 °F
